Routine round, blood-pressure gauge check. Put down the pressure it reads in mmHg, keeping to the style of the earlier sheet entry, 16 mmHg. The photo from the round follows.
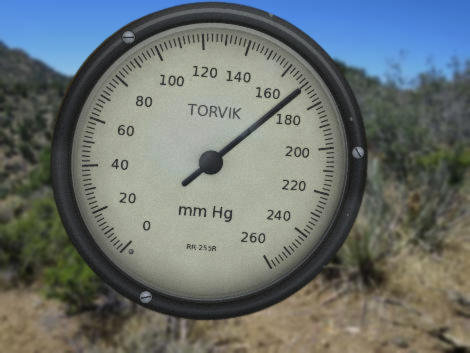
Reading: 170 mmHg
